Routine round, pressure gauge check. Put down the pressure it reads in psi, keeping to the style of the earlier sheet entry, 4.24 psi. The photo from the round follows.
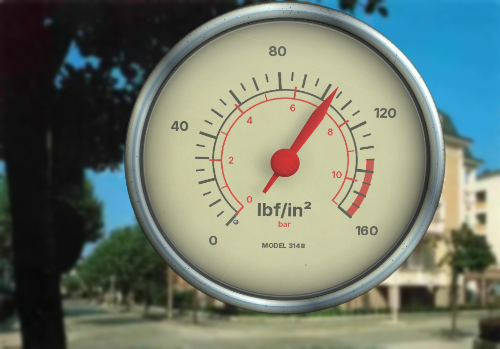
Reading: 102.5 psi
